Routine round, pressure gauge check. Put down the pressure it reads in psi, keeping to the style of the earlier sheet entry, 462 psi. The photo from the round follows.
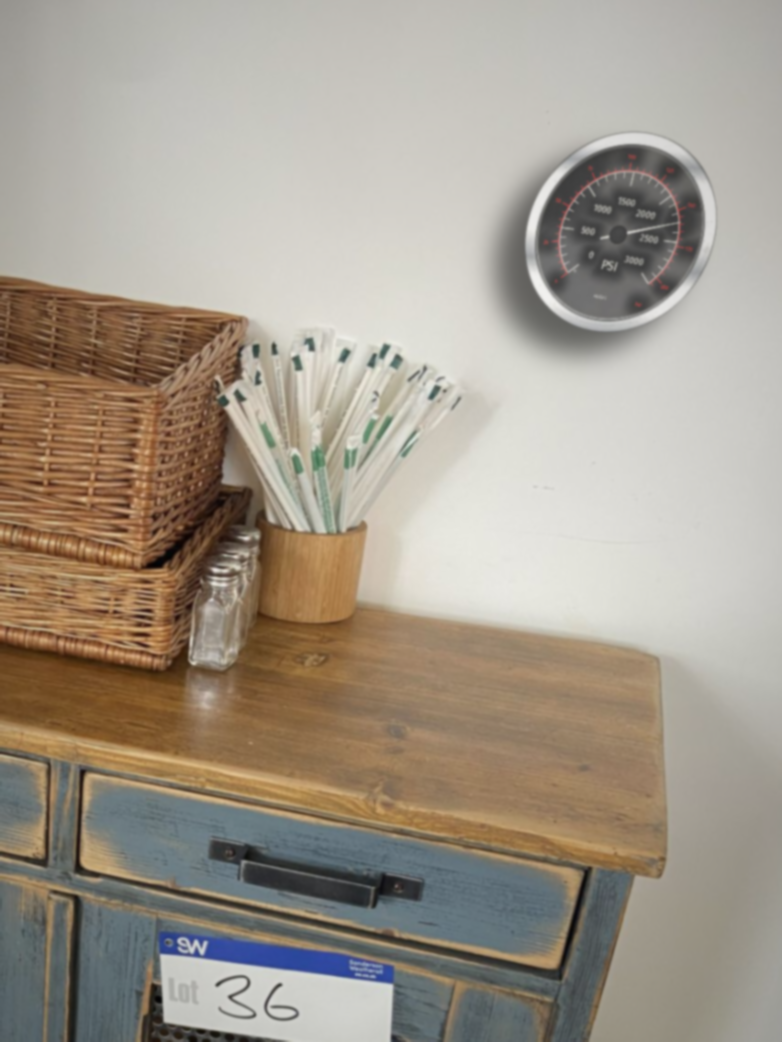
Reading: 2300 psi
